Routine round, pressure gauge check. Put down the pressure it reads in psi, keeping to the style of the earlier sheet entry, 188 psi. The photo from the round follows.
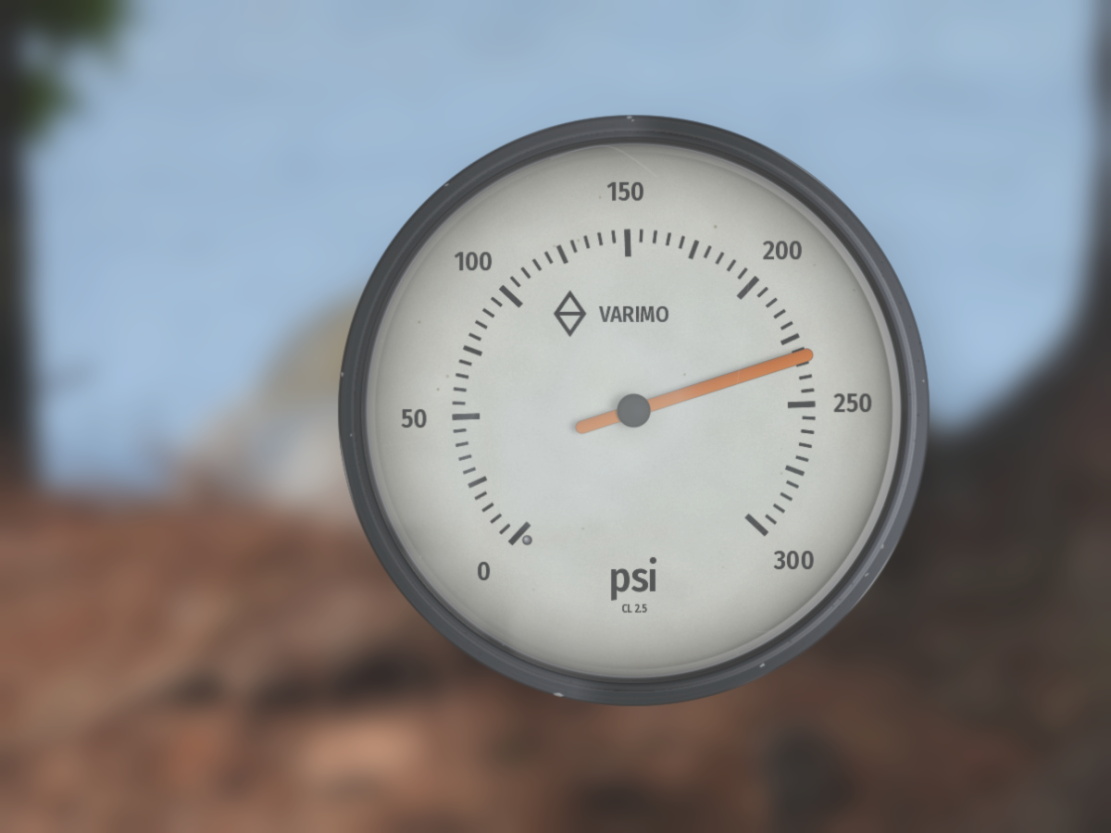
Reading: 232.5 psi
